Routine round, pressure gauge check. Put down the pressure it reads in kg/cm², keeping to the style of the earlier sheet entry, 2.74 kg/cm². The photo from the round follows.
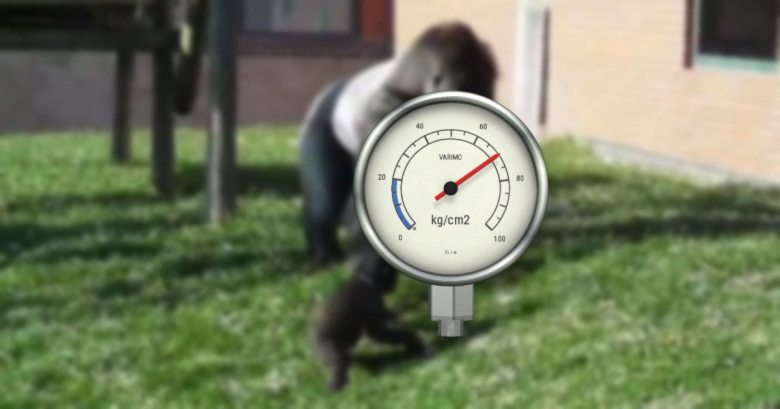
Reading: 70 kg/cm²
